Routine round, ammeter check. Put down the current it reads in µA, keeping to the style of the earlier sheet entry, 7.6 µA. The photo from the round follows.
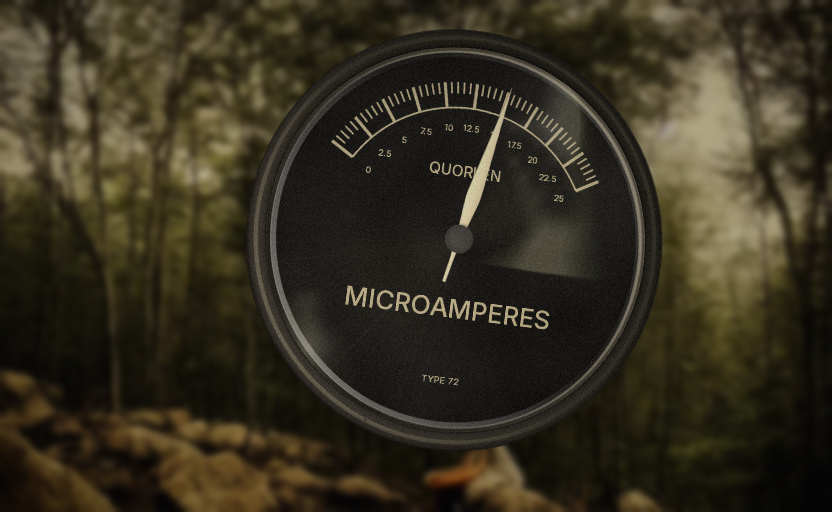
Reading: 15 µA
